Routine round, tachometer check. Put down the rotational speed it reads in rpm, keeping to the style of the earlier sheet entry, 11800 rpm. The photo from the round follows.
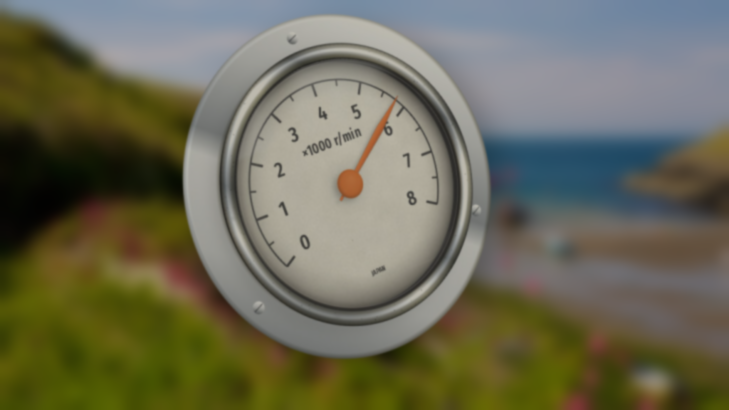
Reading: 5750 rpm
